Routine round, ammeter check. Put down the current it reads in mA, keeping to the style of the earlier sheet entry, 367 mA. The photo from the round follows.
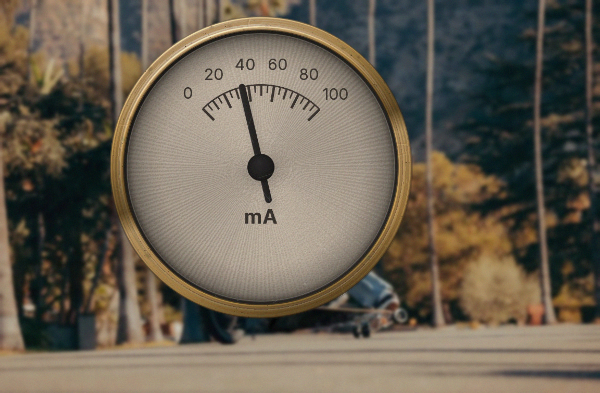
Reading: 35 mA
